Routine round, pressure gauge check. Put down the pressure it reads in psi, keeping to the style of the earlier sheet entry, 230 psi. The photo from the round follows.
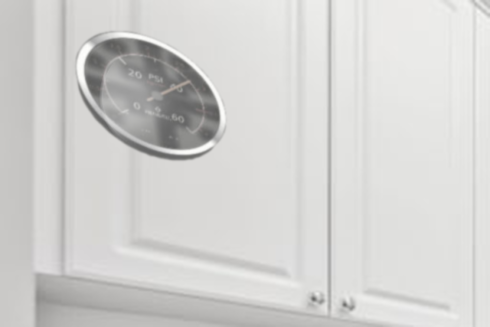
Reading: 40 psi
